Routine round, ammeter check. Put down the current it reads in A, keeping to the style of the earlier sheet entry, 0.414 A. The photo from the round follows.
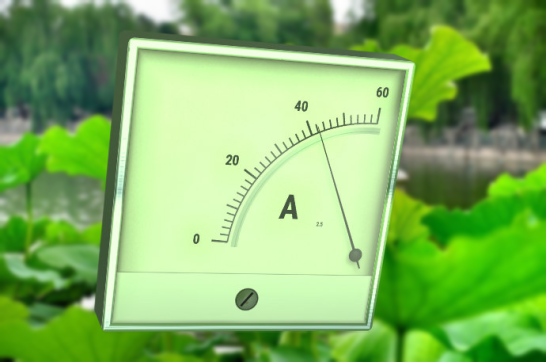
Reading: 42 A
